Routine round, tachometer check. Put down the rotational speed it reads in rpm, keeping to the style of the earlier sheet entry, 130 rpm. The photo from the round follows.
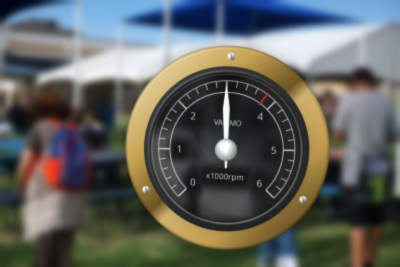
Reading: 3000 rpm
